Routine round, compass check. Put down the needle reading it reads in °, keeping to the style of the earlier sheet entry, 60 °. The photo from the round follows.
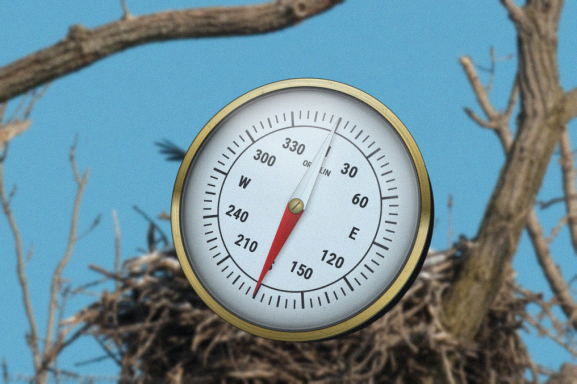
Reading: 180 °
